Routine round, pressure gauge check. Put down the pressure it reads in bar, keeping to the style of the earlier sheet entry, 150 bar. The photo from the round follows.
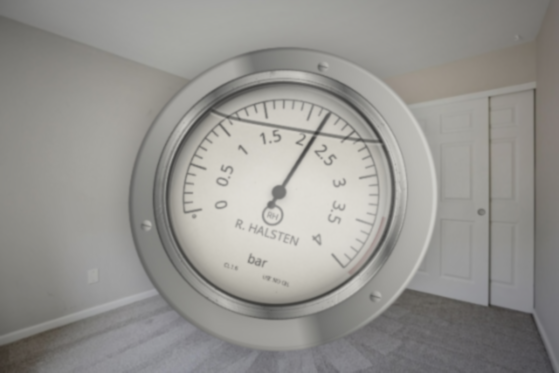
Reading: 2.2 bar
